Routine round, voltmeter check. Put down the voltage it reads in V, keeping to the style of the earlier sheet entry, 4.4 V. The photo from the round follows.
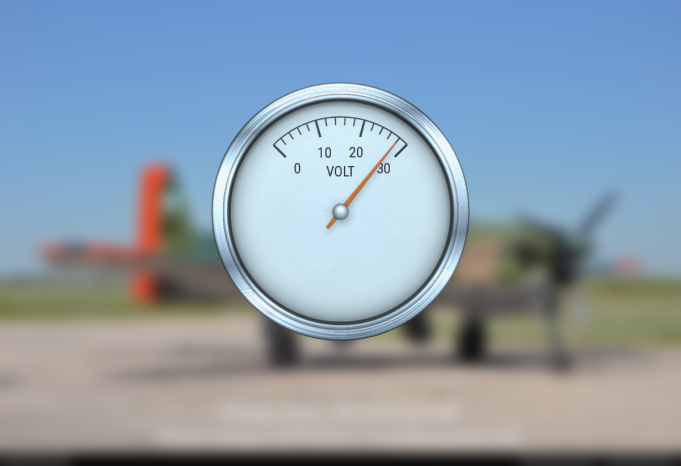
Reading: 28 V
